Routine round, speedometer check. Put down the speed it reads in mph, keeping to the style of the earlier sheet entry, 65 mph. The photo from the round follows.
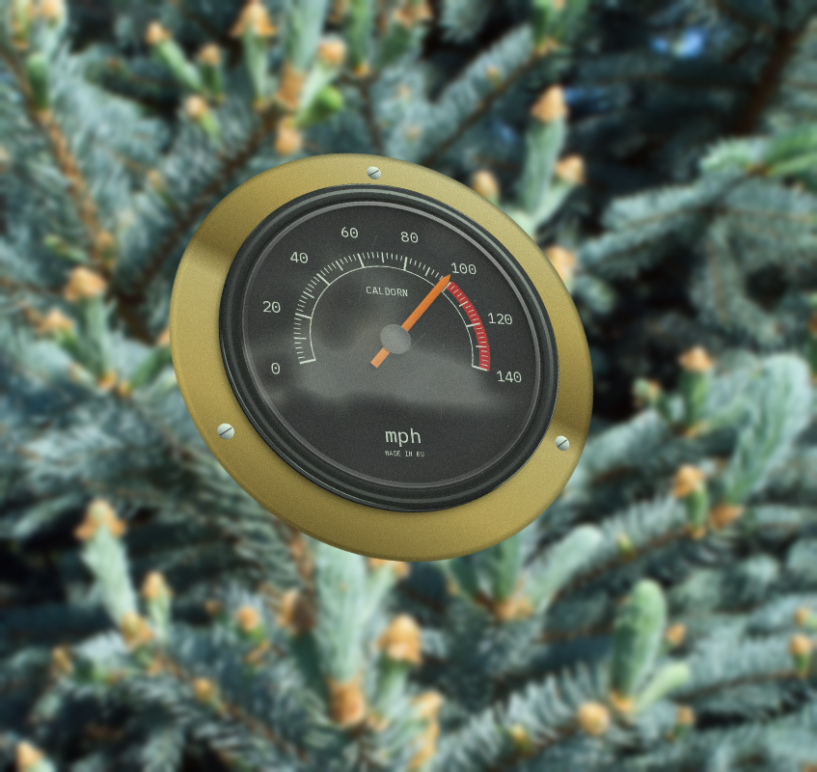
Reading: 98 mph
